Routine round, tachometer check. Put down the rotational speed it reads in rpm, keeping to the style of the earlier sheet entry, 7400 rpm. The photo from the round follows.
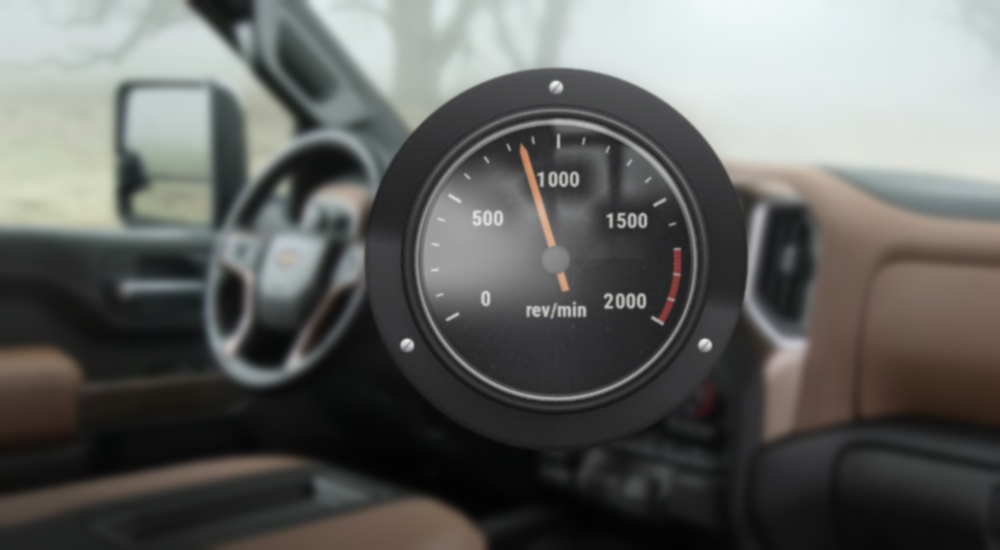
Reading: 850 rpm
